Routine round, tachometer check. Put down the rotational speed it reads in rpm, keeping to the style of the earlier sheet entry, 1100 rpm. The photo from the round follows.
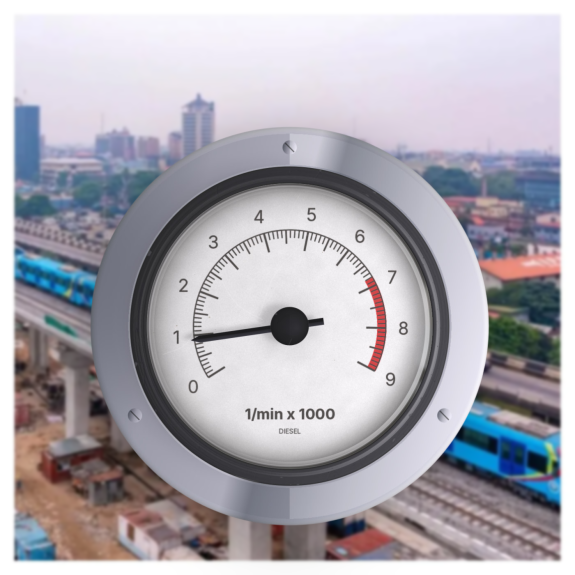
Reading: 900 rpm
